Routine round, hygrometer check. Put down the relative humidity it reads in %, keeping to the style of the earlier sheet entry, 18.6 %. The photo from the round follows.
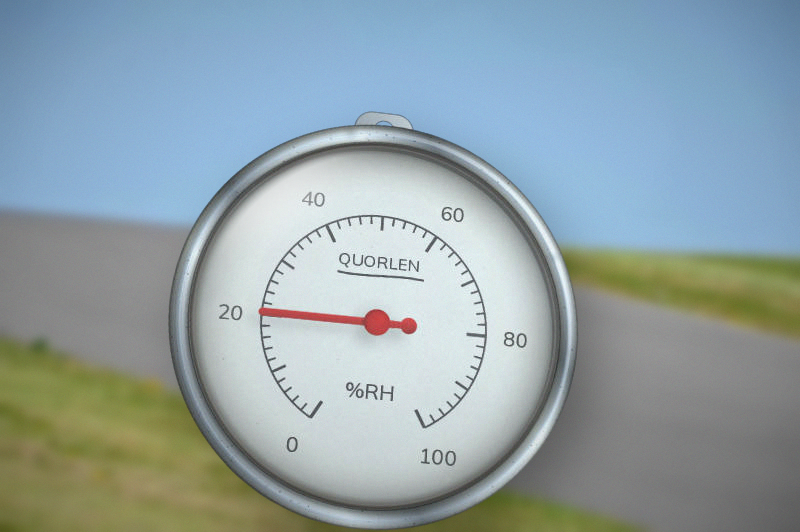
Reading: 20 %
